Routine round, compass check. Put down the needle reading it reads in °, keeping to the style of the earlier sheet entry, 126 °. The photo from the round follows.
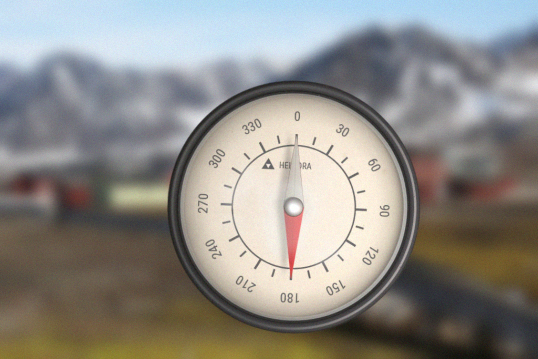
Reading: 180 °
